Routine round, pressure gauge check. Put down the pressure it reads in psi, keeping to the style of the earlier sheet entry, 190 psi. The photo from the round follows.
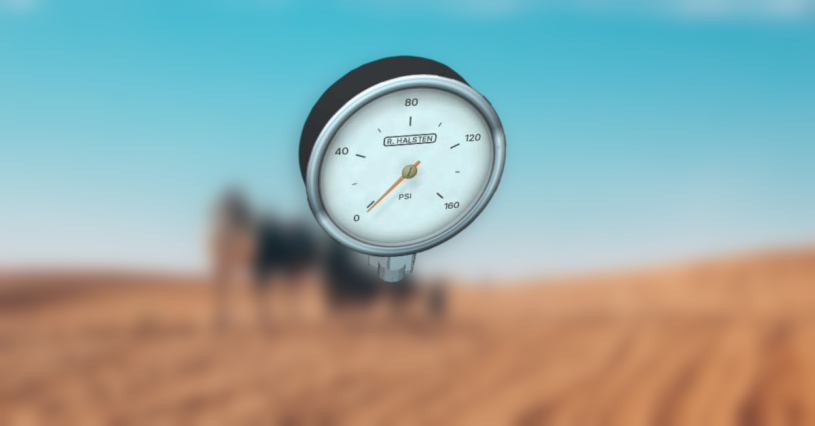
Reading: 0 psi
